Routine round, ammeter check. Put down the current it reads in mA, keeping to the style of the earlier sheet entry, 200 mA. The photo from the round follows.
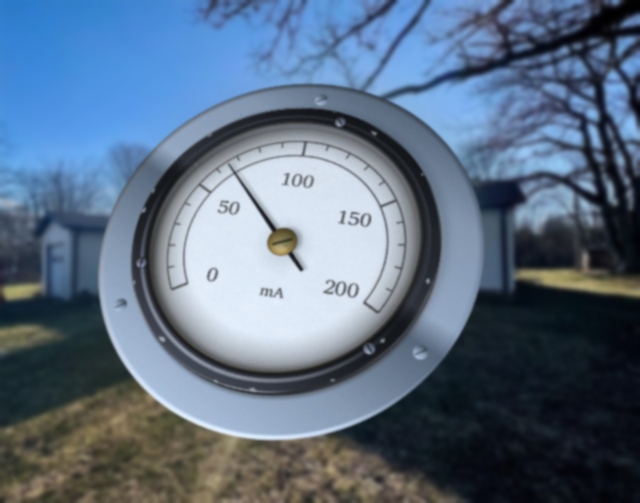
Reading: 65 mA
